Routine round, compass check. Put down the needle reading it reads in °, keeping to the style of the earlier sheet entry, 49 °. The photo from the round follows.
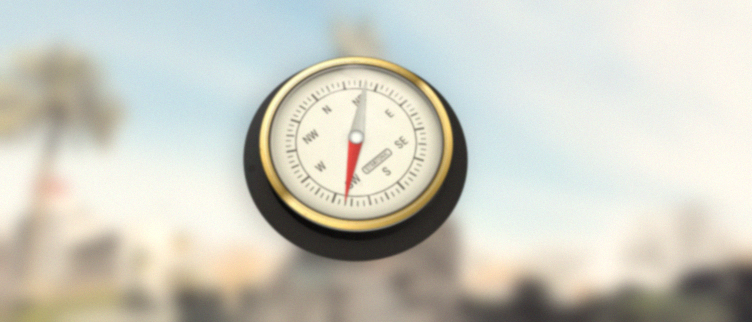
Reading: 230 °
